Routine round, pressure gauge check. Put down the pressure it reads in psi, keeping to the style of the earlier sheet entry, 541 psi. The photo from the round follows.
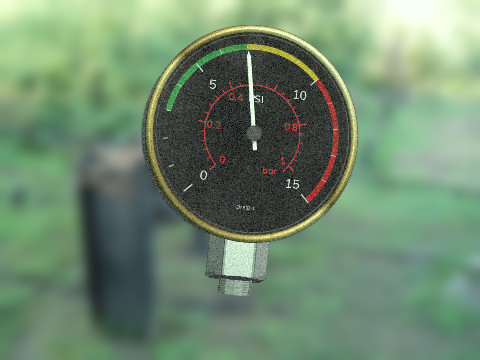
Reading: 7 psi
